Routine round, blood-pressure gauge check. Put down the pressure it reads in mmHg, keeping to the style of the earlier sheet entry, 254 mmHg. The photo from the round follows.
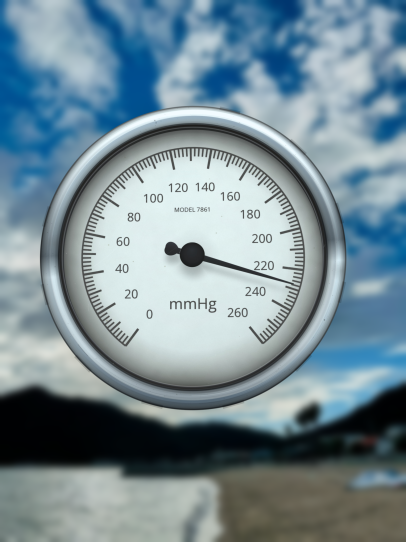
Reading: 228 mmHg
